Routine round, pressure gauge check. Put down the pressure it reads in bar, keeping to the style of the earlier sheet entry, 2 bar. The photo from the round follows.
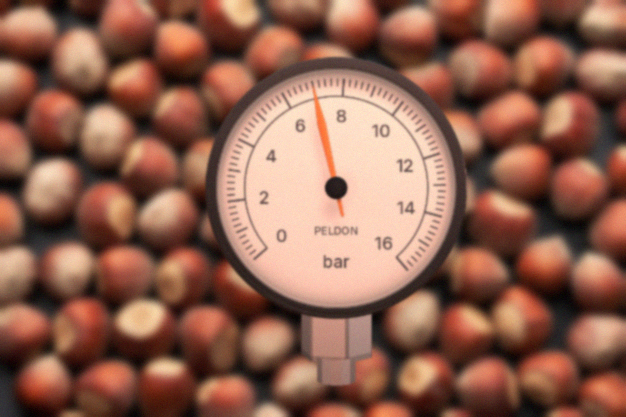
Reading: 7 bar
